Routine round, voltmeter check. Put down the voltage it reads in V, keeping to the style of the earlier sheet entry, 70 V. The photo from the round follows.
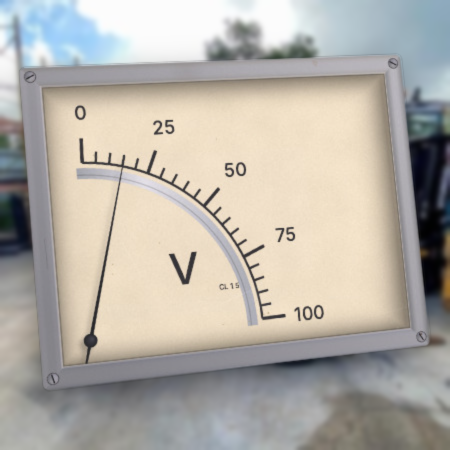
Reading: 15 V
